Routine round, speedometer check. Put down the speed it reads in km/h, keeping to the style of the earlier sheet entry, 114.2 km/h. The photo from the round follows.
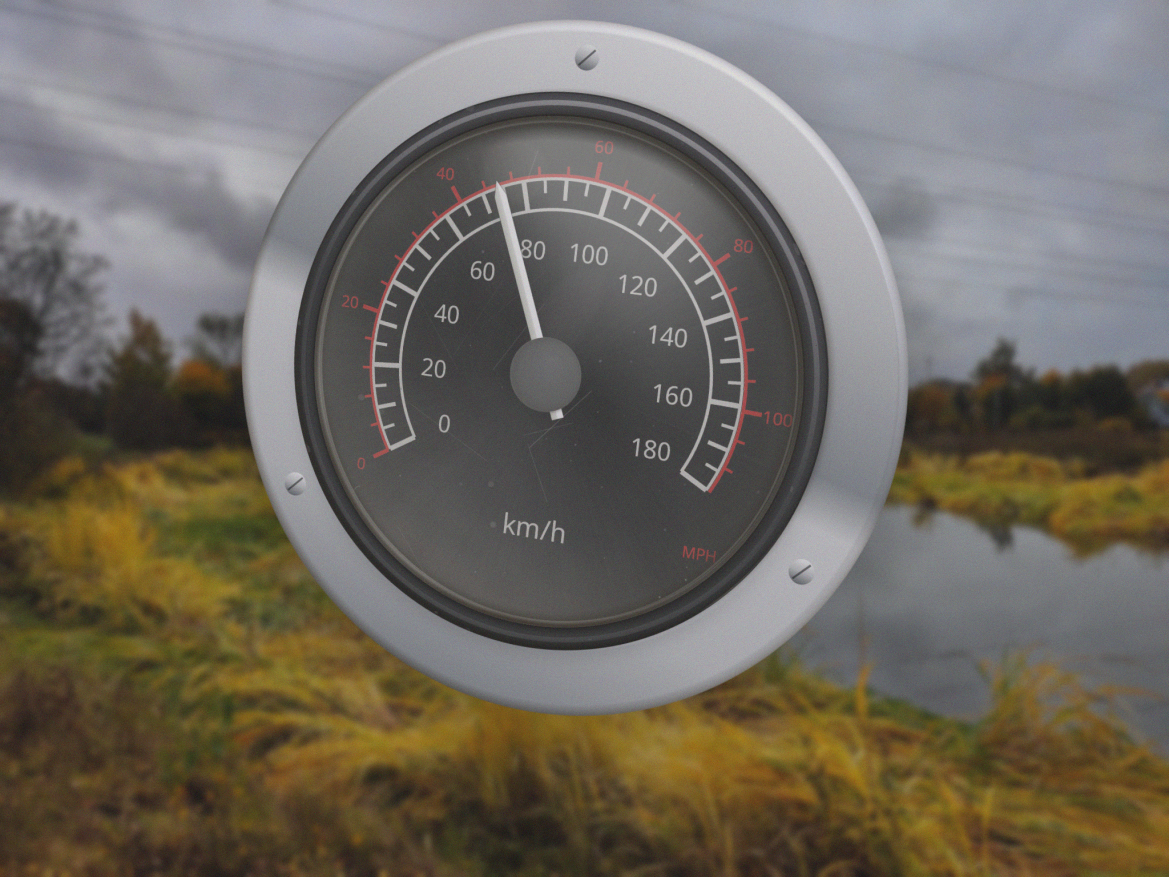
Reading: 75 km/h
